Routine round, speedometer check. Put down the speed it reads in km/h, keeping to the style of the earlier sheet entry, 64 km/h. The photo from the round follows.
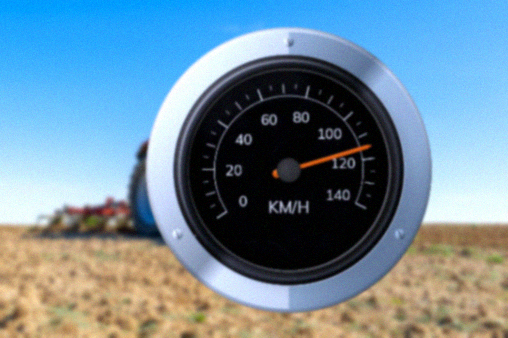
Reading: 115 km/h
